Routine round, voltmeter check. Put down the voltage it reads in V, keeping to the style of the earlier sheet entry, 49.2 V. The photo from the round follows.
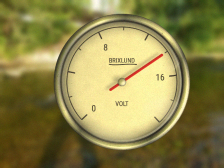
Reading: 14 V
